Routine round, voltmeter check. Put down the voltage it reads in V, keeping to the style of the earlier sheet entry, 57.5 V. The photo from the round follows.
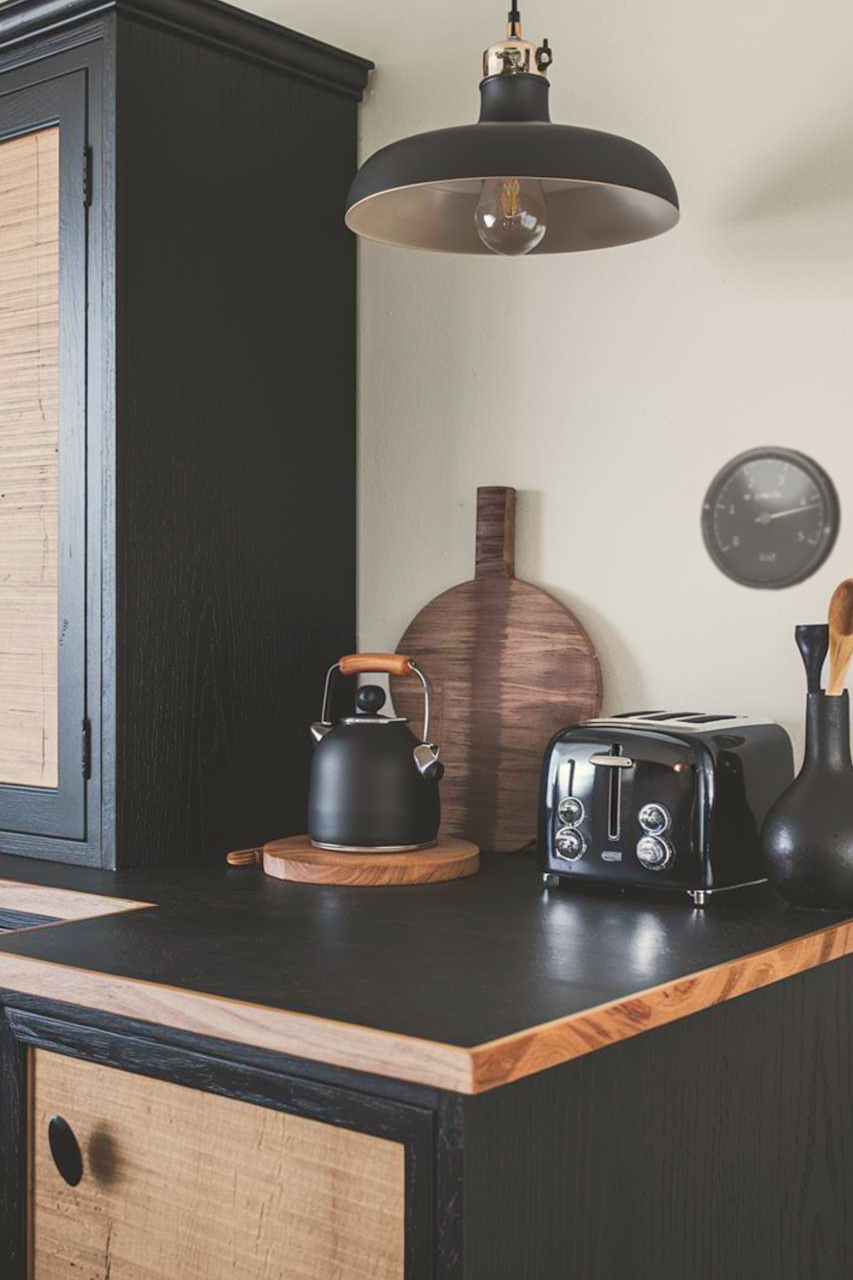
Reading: 4.2 V
